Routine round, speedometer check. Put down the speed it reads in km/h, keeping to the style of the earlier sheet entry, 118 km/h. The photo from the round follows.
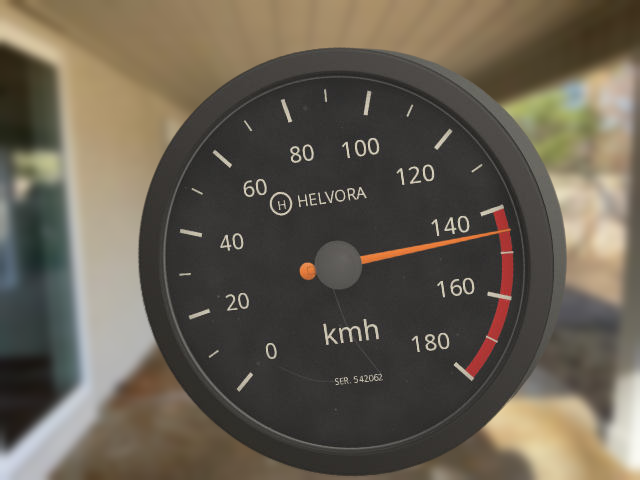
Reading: 145 km/h
